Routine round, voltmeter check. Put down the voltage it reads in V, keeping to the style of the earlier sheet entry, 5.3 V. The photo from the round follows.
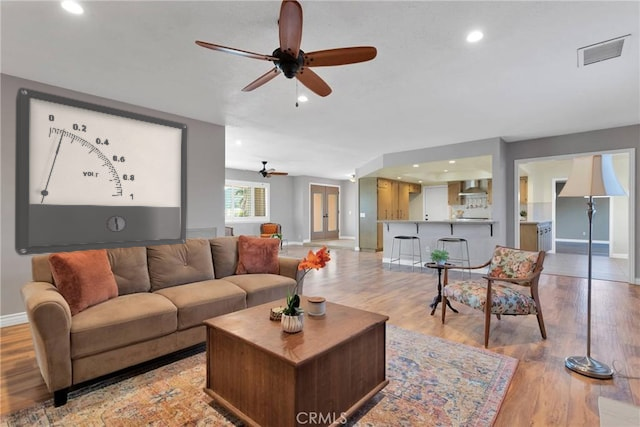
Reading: 0.1 V
